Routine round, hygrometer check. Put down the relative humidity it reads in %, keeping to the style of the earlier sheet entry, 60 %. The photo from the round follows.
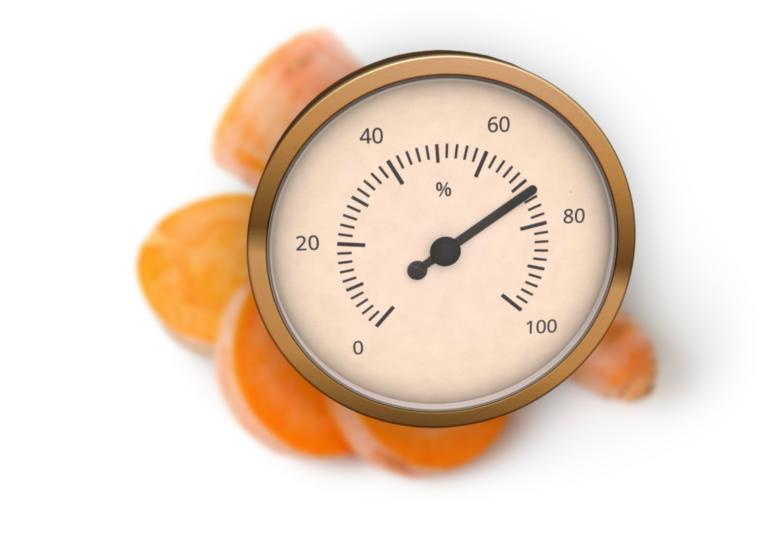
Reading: 72 %
